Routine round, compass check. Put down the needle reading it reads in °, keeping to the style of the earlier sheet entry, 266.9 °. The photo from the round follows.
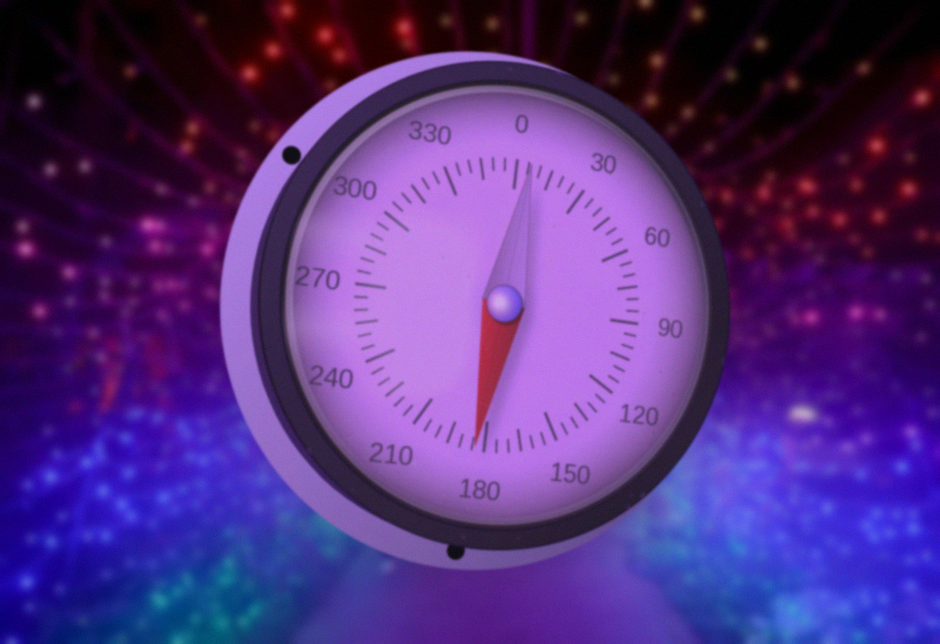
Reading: 185 °
